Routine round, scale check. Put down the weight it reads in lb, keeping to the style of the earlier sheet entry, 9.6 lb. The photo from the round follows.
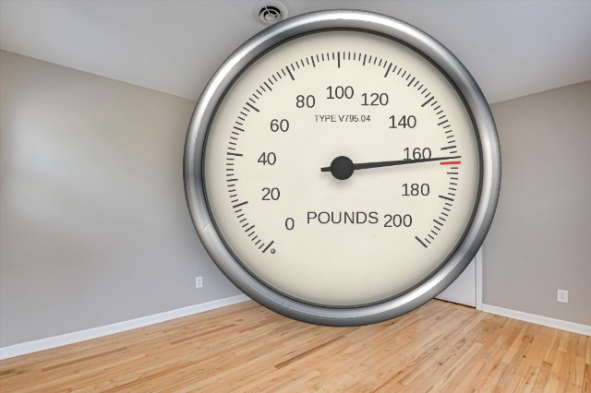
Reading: 164 lb
